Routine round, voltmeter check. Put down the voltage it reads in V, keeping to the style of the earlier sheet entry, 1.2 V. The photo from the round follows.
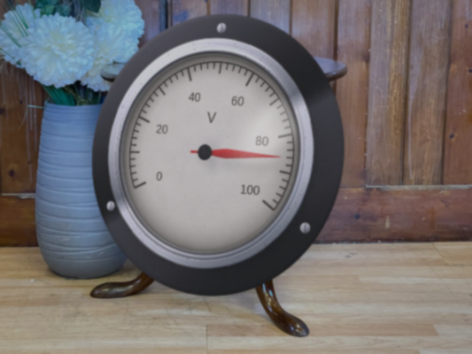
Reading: 86 V
